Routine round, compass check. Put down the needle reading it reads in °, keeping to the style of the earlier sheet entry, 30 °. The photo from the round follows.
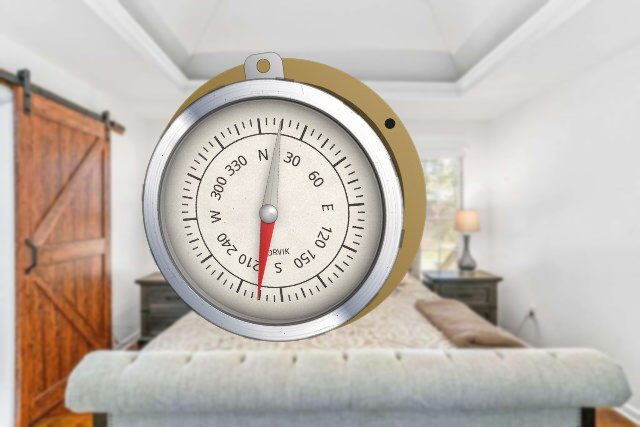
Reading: 195 °
